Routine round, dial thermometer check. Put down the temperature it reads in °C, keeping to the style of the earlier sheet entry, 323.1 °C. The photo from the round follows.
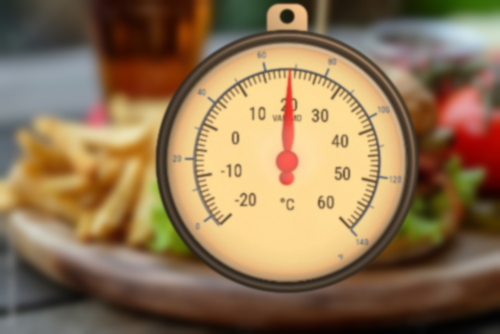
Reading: 20 °C
